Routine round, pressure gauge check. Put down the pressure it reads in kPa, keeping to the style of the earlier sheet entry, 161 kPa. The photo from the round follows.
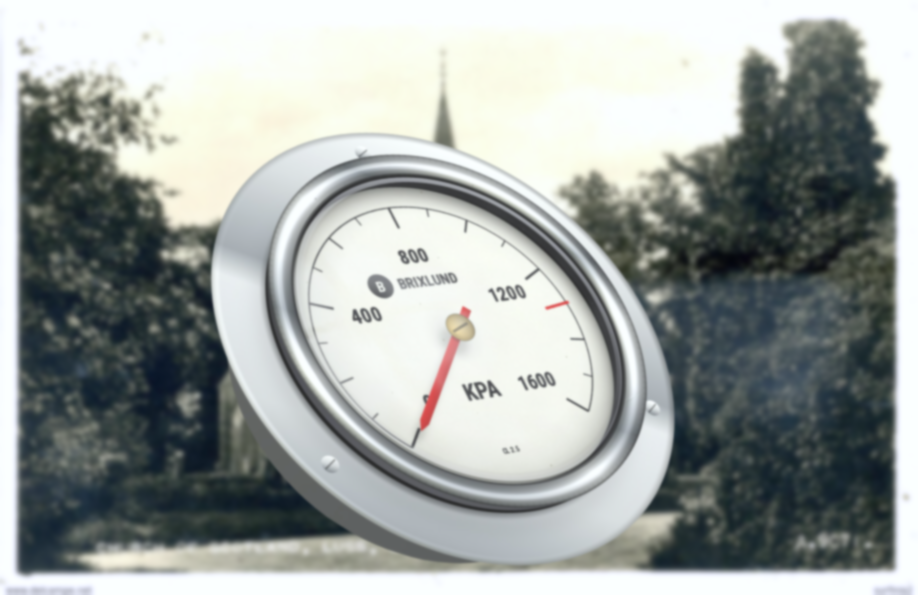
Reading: 0 kPa
